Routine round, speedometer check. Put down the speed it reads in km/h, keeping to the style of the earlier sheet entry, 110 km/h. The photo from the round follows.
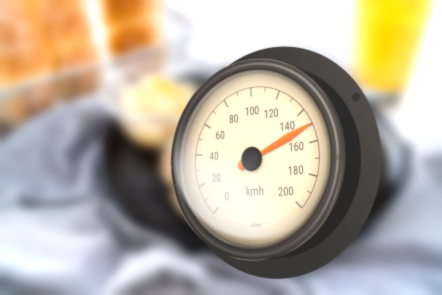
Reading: 150 km/h
